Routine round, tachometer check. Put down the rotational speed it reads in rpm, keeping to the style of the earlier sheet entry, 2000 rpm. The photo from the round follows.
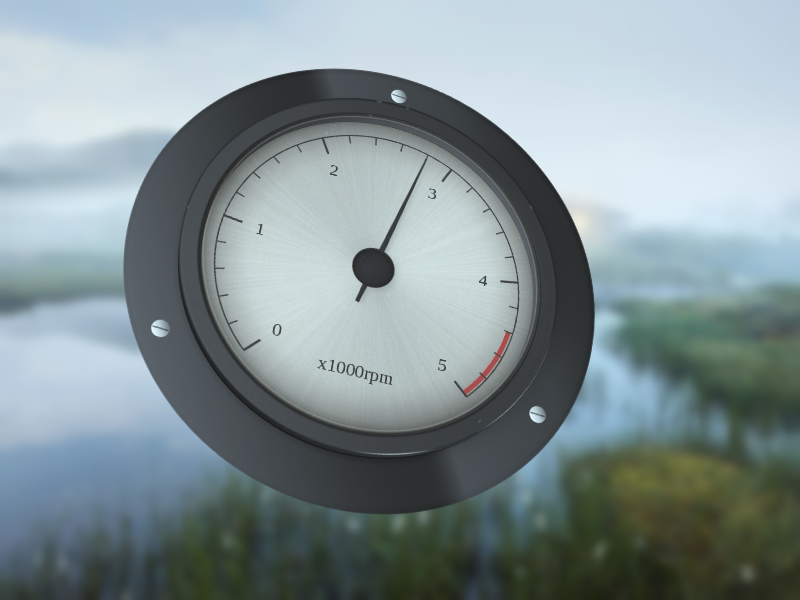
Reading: 2800 rpm
